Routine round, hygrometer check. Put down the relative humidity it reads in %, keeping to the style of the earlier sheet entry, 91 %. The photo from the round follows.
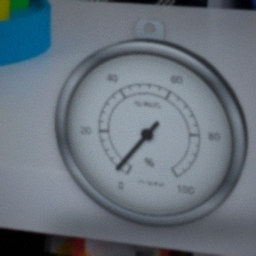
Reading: 4 %
